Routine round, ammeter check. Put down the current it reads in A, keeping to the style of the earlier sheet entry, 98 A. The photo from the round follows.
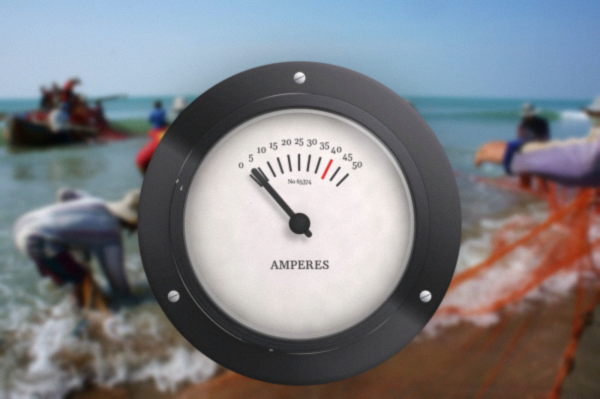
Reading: 2.5 A
